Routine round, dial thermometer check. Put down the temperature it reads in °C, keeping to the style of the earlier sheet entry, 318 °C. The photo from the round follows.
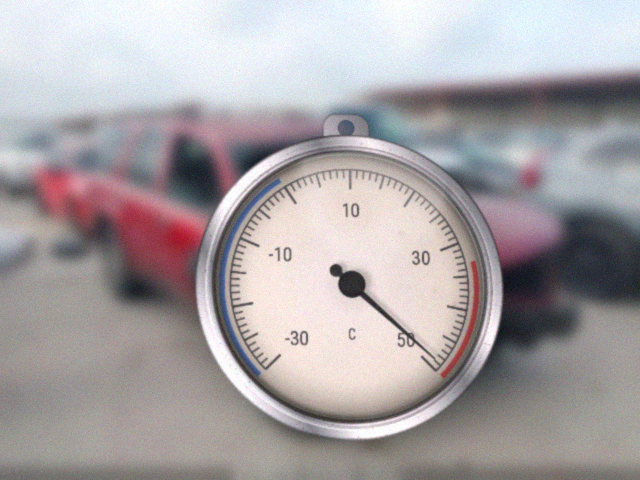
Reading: 49 °C
